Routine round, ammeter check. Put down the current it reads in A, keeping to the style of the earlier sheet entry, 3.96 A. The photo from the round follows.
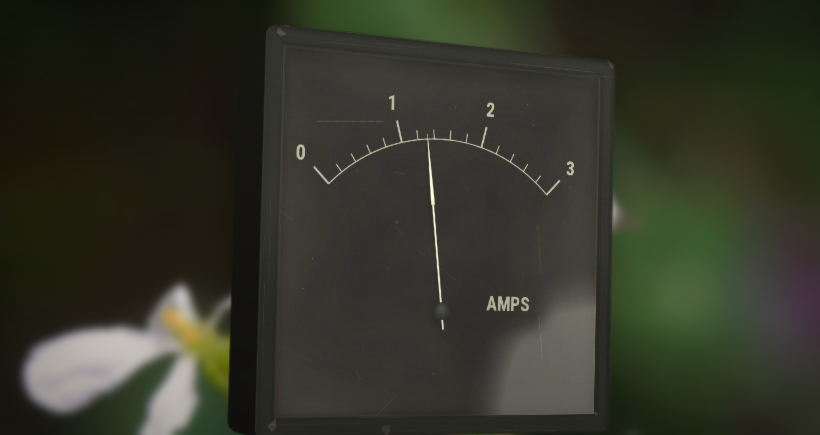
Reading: 1.3 A
